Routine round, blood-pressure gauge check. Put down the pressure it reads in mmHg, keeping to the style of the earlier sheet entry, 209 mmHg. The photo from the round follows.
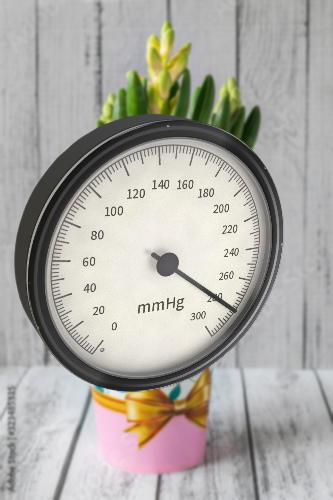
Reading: 280 mmHg
